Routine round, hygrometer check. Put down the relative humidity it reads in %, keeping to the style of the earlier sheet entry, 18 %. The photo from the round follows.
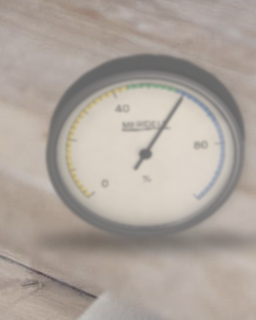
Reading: 60 %
